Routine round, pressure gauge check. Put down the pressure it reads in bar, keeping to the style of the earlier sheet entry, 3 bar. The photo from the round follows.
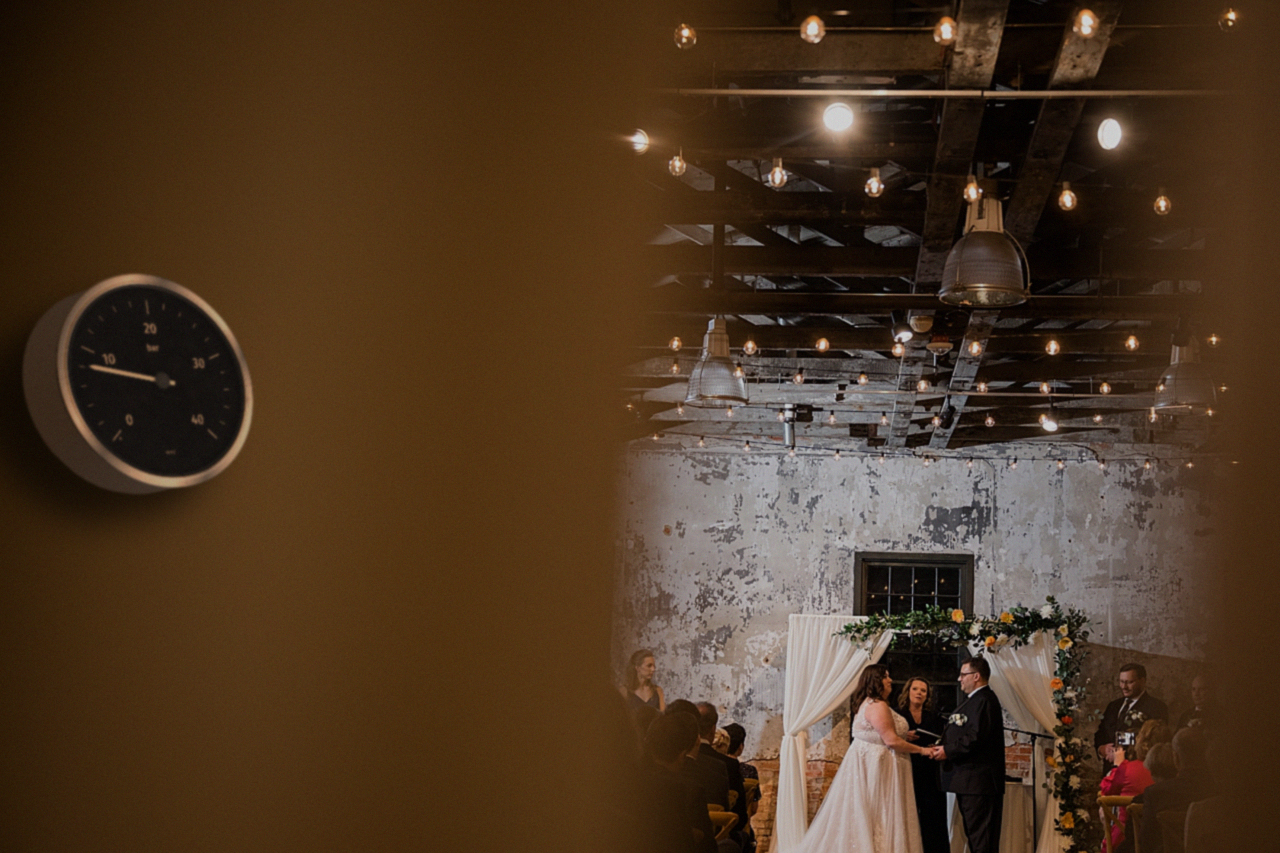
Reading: 8 bar
